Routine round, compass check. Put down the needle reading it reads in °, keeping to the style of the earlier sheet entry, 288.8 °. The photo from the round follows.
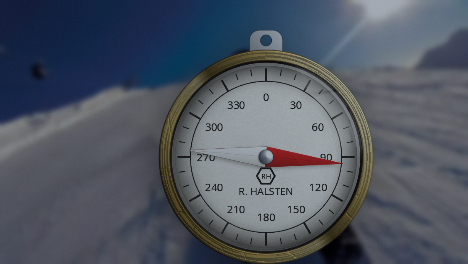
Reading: 95 °
